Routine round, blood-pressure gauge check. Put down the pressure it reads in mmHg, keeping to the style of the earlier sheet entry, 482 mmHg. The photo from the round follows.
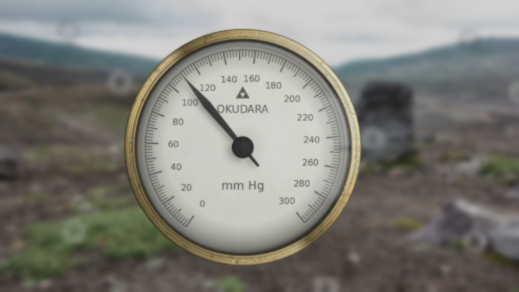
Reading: 110 mmHg
